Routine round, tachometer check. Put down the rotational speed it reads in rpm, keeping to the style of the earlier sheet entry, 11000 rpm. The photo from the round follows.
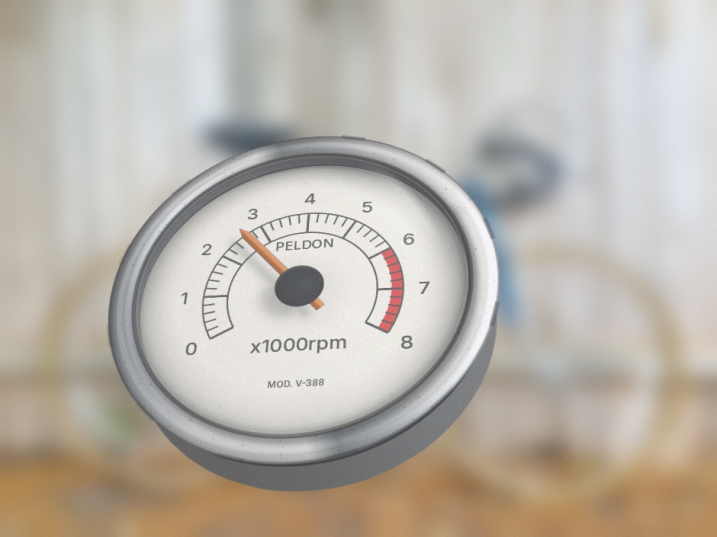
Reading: 2600 rpm
